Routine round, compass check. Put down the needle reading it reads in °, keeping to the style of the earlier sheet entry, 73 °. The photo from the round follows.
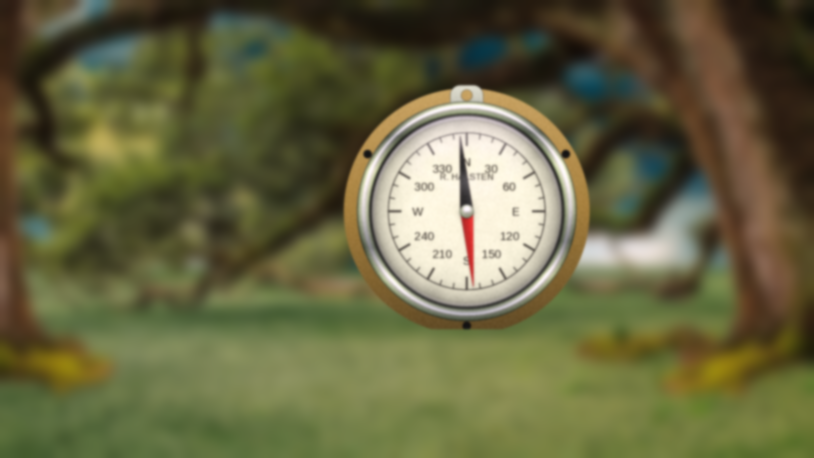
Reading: 175 °
